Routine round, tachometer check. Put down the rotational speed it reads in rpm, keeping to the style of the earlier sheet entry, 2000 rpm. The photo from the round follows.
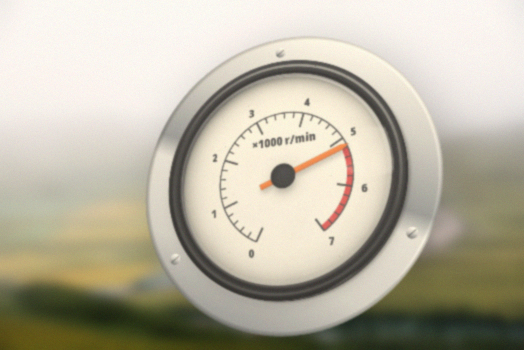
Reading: 5200 rpm
